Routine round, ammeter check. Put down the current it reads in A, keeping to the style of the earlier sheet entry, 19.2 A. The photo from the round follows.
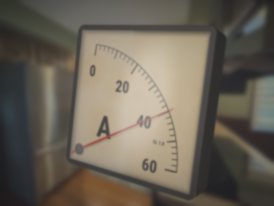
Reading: 40 A
